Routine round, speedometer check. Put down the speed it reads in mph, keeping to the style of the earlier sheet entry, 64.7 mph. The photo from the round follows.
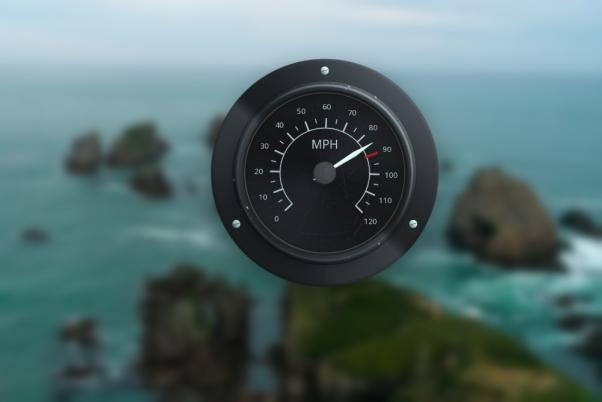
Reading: 85 mph
